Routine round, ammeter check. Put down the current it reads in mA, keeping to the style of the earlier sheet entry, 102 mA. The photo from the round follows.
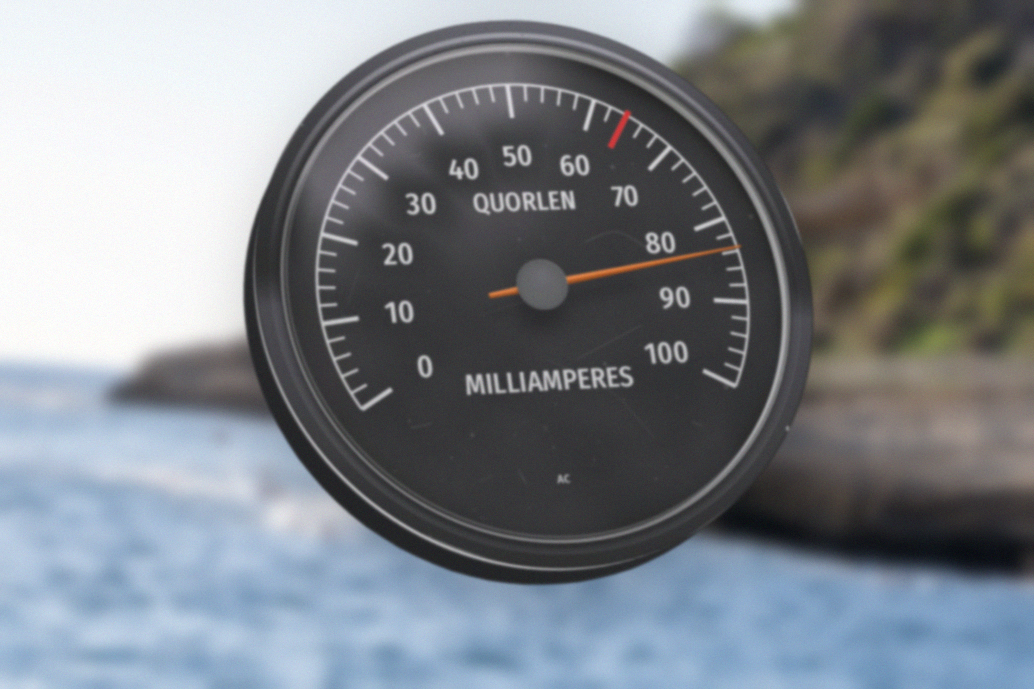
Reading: 84 mA
